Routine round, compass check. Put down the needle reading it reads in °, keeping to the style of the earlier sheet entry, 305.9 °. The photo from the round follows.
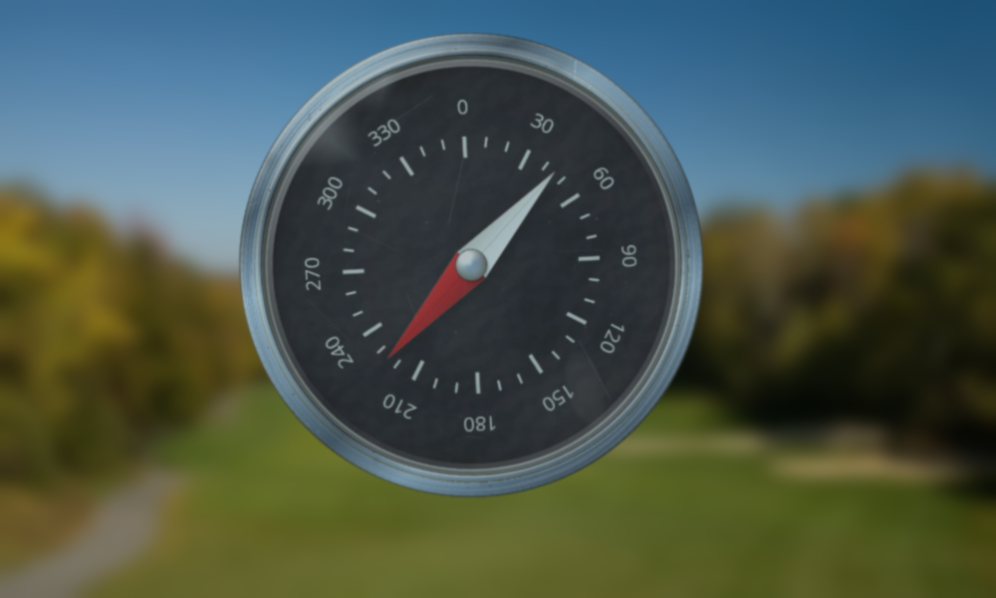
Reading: 225 °
